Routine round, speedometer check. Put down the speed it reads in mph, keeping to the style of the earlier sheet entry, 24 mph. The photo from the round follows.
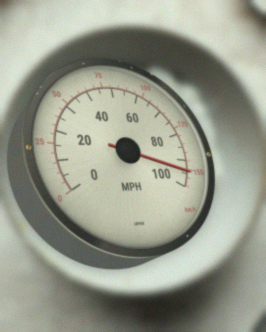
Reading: 95 mph
